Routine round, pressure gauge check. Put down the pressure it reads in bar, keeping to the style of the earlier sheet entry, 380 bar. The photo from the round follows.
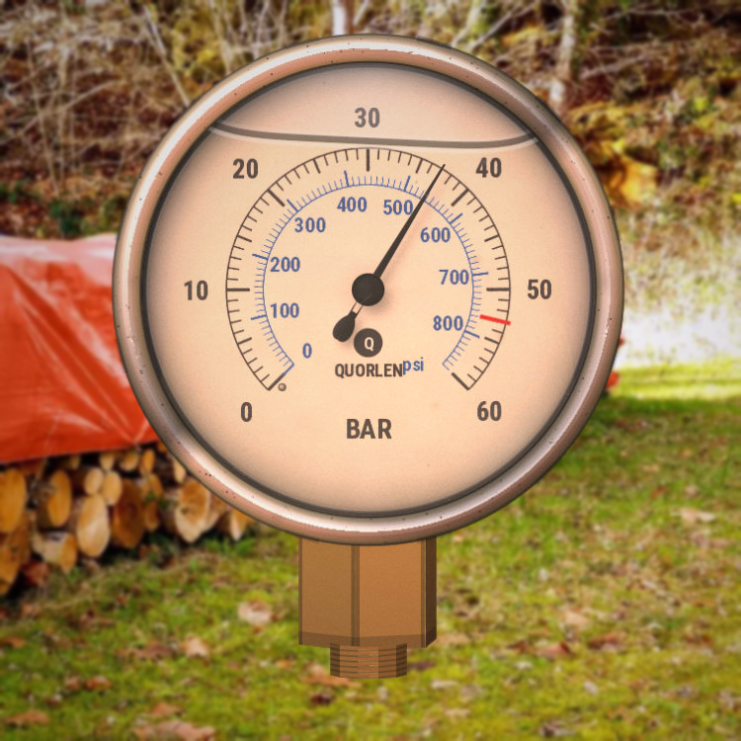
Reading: 37 bar
